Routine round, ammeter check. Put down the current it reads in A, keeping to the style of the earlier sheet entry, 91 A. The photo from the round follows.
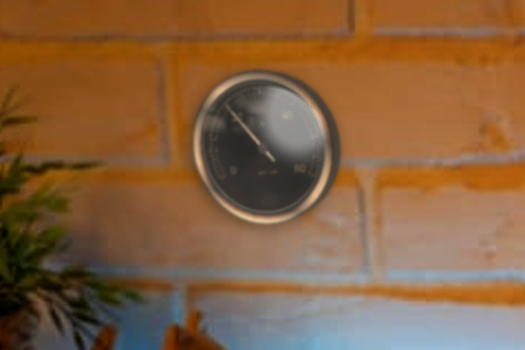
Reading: 20 A
